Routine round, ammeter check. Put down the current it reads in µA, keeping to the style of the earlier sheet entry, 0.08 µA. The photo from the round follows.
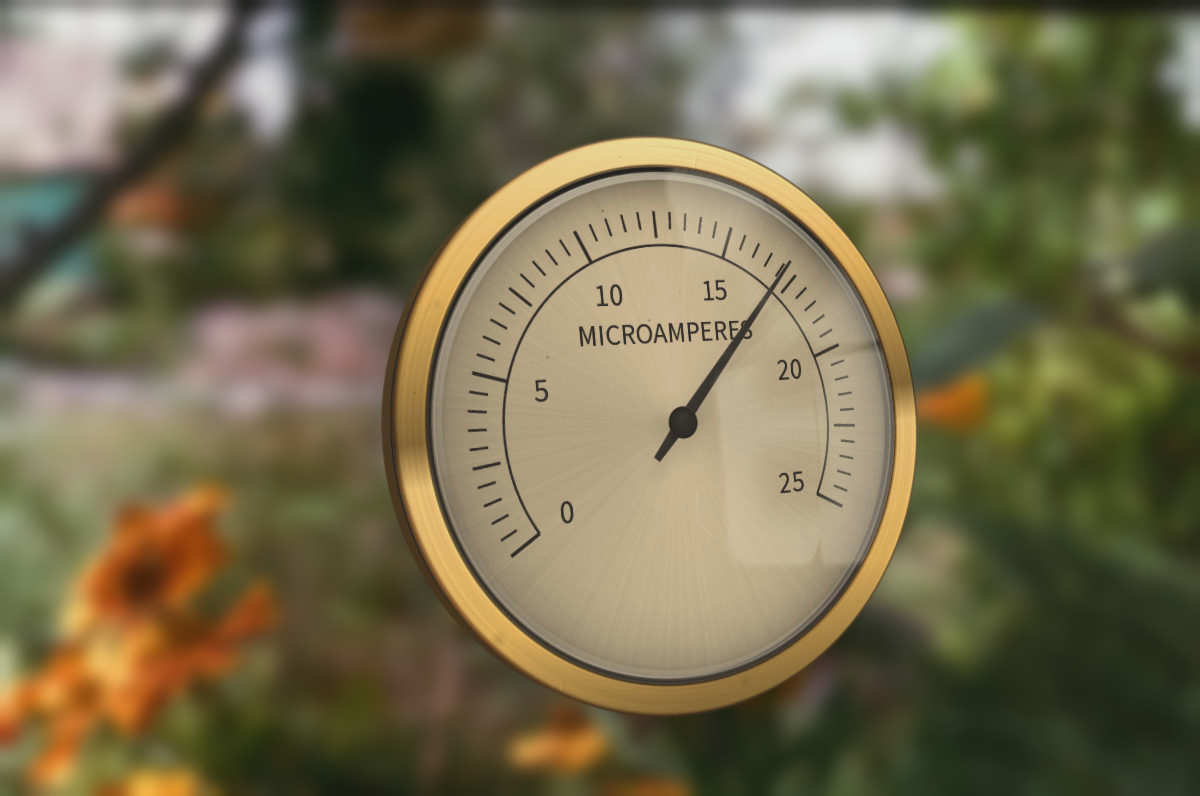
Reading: 17 µA
